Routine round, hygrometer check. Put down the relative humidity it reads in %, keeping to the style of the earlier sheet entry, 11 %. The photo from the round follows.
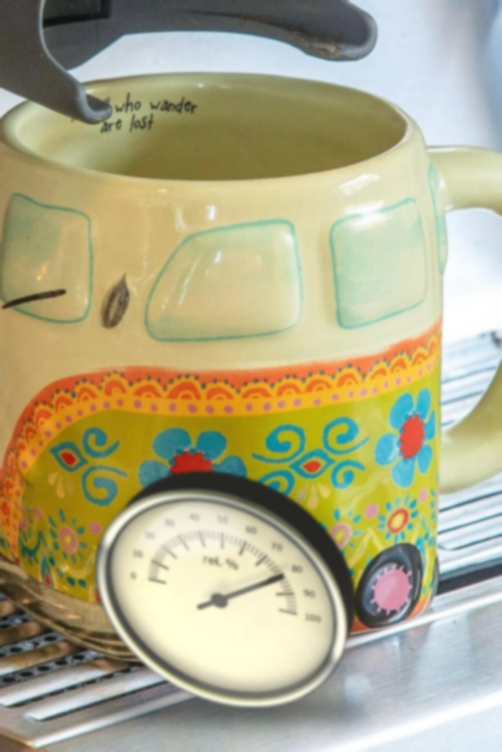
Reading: 80 %
